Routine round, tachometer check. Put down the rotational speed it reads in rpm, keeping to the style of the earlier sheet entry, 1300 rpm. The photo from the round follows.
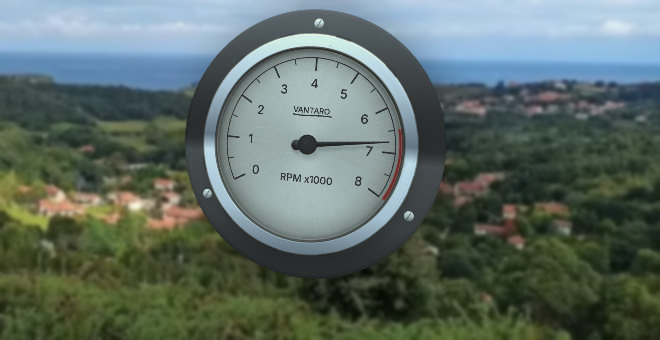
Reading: 6750 rpm
